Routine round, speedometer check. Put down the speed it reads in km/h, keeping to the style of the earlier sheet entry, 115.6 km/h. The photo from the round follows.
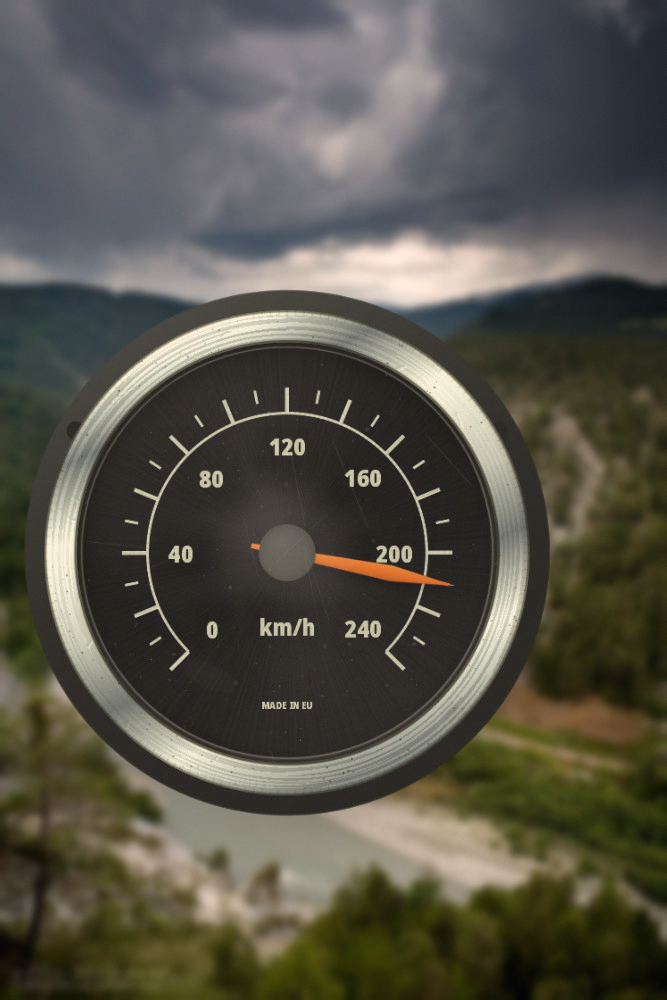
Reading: 210 km/h
